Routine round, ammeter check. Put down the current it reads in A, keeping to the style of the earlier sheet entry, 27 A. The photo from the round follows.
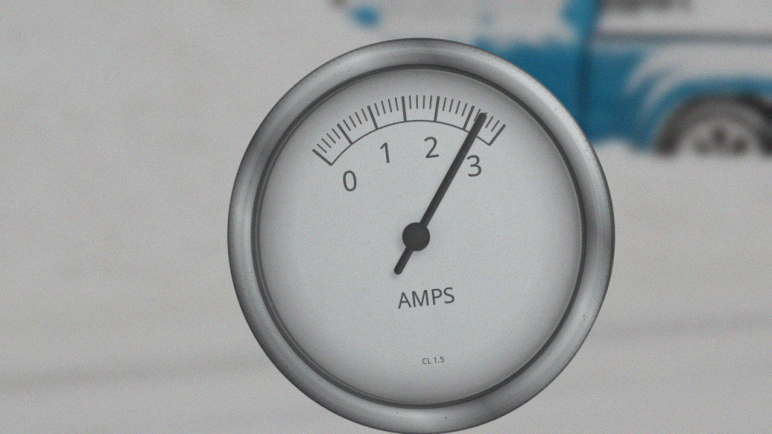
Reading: 2.7 A
